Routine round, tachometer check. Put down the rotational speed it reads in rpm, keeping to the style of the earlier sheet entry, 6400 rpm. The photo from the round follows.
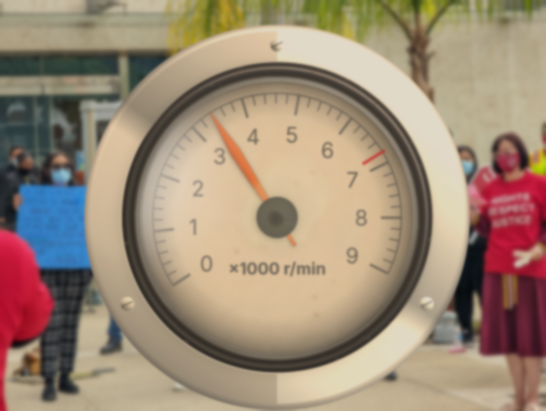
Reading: 3400 rpm
